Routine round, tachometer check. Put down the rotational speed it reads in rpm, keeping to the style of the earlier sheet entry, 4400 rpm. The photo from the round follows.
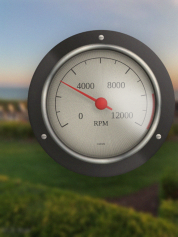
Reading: 3000 rpm
